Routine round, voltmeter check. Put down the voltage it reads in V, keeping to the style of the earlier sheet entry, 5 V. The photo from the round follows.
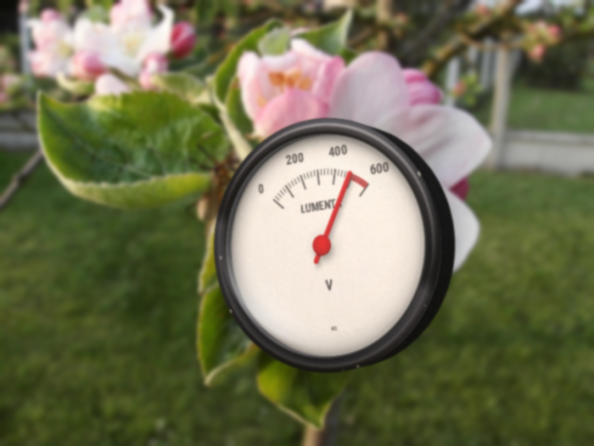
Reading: 500 V
